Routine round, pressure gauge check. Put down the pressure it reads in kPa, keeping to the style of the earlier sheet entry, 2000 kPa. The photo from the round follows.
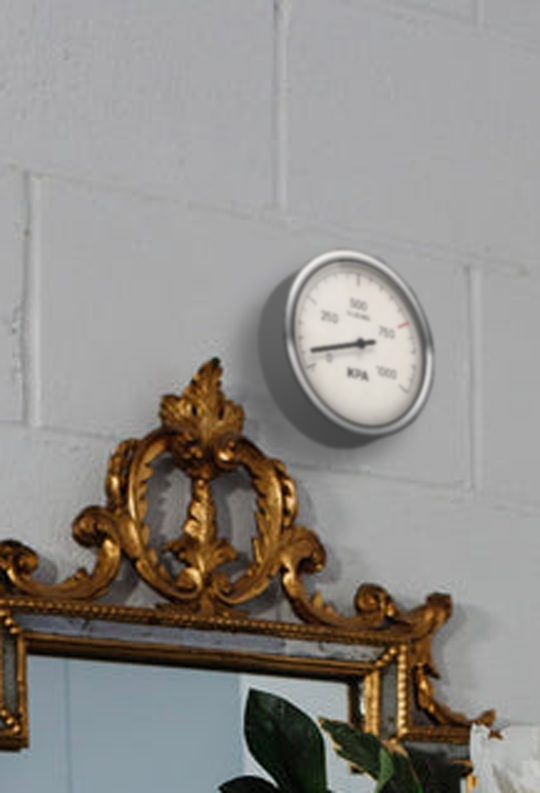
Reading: 50 kPa
